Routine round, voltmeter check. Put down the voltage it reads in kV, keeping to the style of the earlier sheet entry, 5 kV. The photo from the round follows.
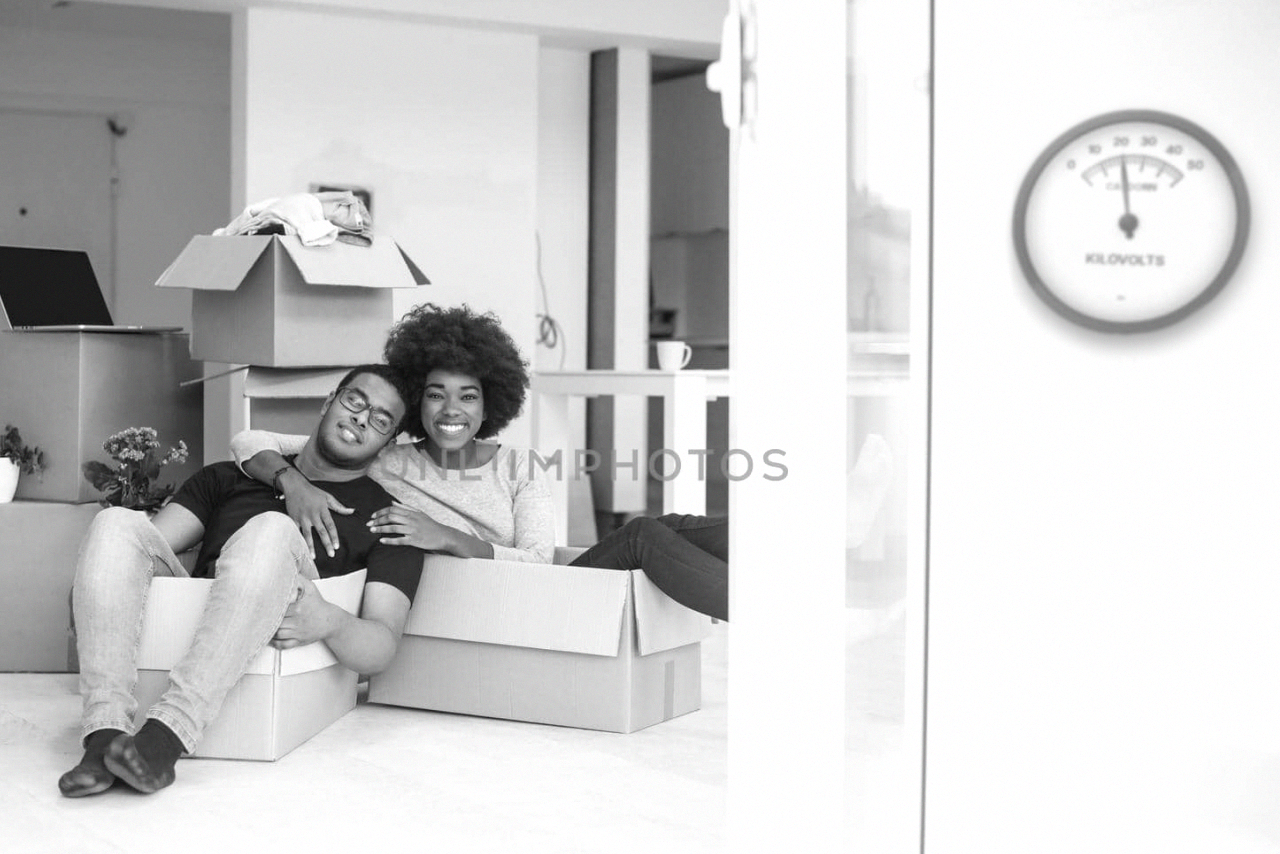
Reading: 20 kV
